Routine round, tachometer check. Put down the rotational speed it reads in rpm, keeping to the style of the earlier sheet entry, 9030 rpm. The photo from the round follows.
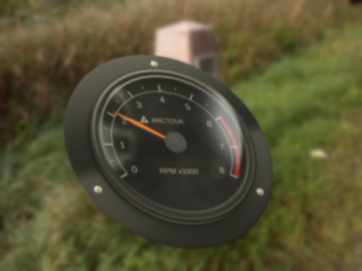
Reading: 2000 rpm
